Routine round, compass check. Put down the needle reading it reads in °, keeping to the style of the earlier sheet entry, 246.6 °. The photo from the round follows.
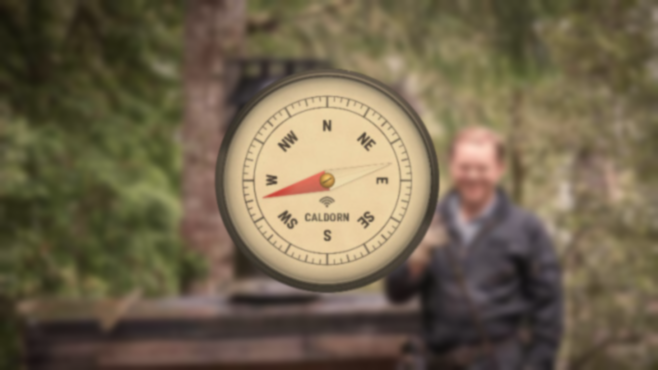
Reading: 255 °
